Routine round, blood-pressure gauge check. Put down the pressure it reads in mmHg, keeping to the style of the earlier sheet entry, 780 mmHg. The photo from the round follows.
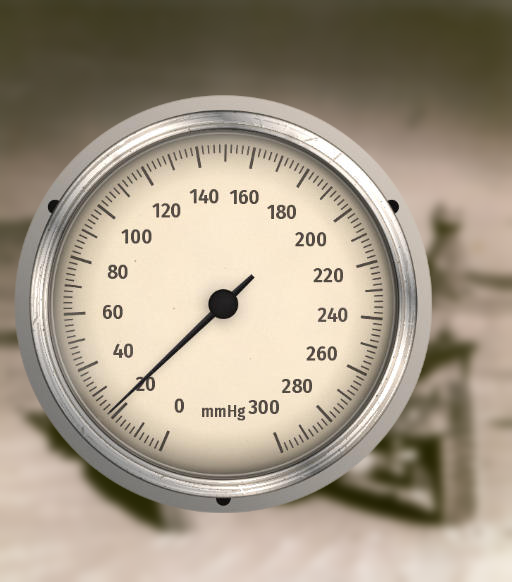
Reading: 22 mmHg
